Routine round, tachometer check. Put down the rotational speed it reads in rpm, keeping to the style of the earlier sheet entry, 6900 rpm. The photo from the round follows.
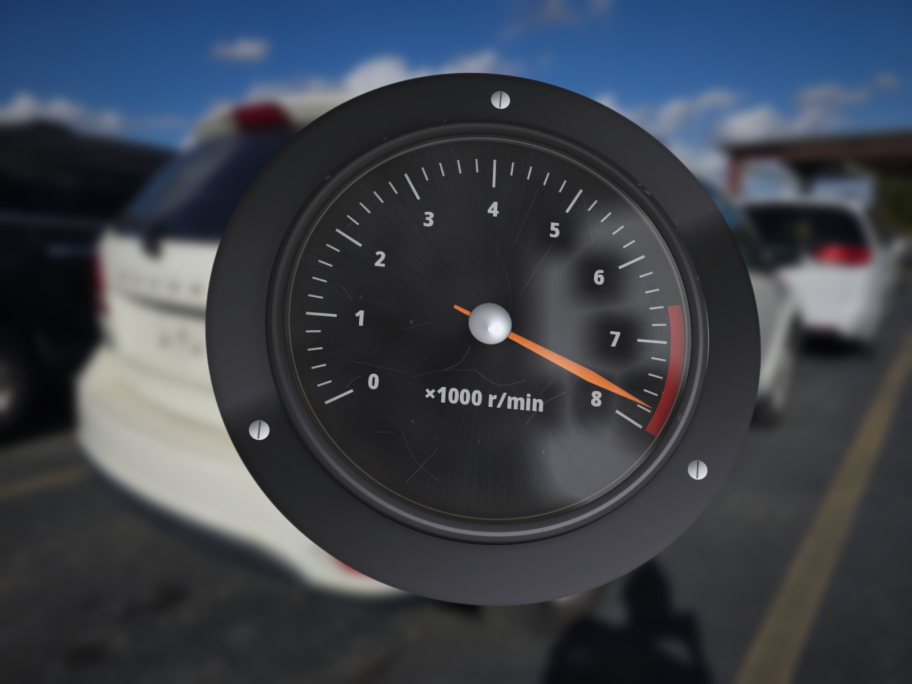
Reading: 7800 rpm
